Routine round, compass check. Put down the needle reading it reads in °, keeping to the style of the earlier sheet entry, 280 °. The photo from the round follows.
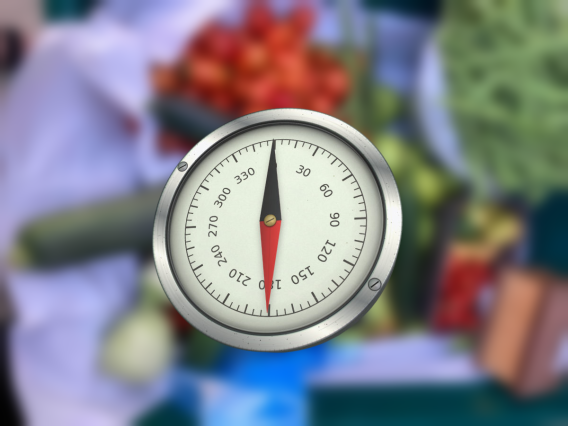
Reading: 180 °
